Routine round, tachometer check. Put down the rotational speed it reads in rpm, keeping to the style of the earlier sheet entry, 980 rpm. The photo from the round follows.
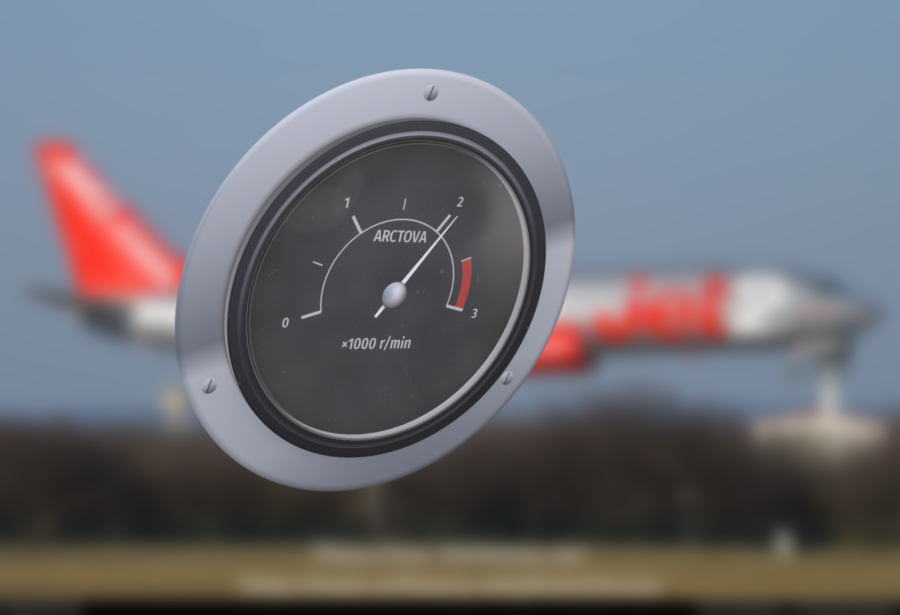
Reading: 2000 rpm
